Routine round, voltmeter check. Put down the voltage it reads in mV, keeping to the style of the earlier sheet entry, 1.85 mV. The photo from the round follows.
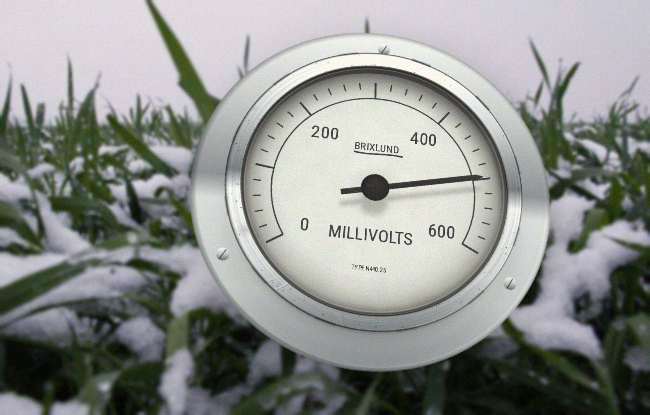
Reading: 500 mV
